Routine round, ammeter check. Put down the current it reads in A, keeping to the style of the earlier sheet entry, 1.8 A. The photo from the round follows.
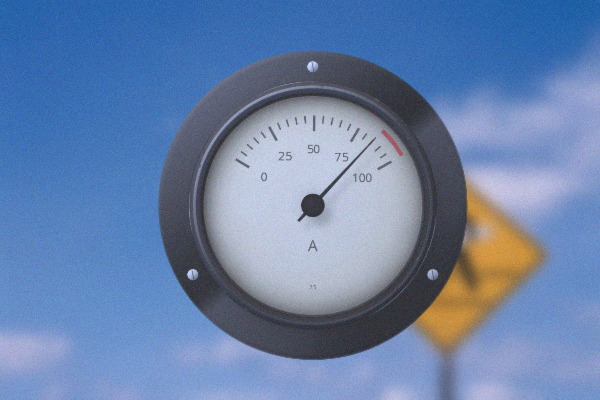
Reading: 85 A
